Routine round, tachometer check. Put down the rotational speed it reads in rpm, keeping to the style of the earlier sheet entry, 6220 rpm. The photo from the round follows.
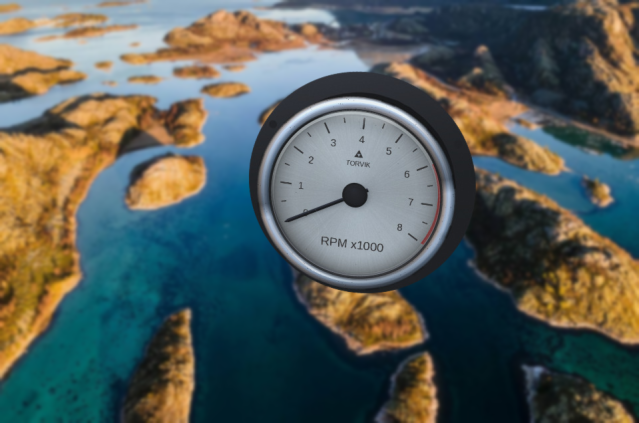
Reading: 0 rpm
